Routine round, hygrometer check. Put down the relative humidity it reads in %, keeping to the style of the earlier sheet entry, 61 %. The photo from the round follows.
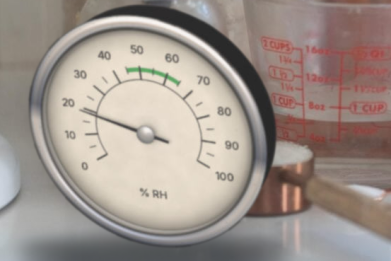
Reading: 20 %
